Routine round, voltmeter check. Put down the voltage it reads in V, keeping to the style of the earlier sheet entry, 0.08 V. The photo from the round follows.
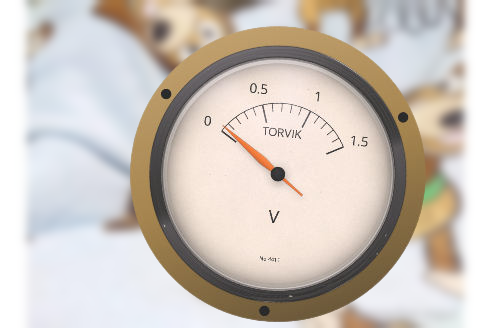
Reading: 0.05 V
